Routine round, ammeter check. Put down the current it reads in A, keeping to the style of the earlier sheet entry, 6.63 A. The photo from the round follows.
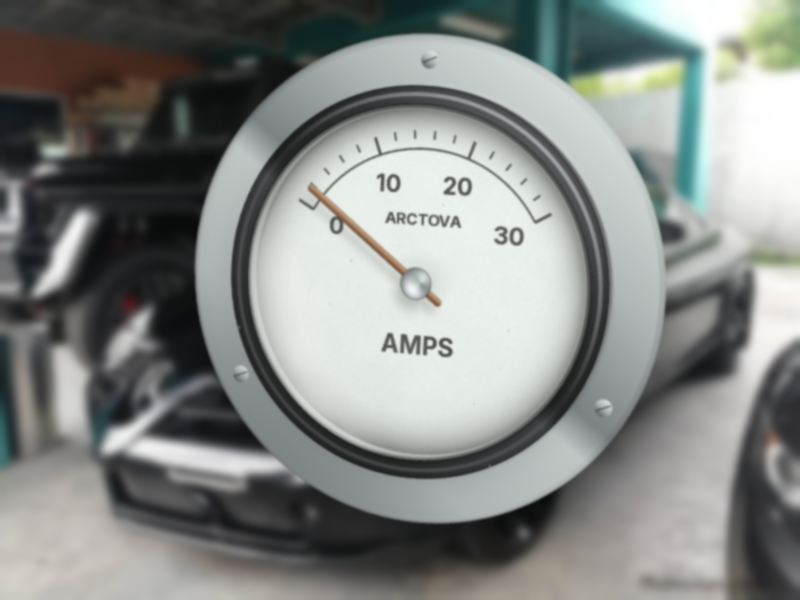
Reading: 2 A
